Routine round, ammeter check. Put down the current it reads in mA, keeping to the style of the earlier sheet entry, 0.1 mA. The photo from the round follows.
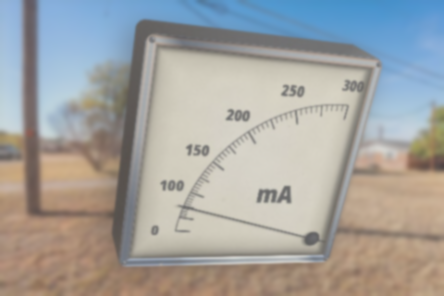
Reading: 75 mA
